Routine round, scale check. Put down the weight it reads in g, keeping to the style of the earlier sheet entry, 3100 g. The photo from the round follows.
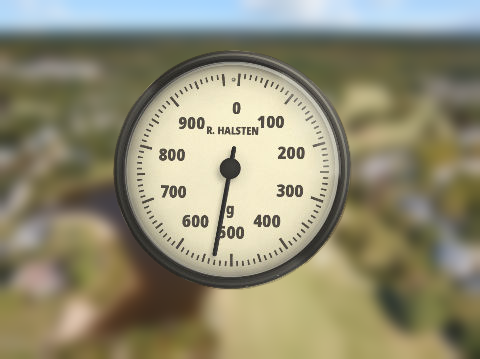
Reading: 530 g
